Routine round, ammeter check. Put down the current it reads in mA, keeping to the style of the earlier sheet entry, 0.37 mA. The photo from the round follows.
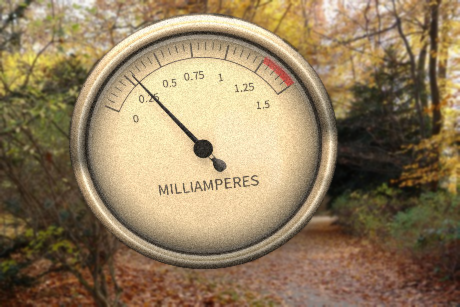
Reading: 0.3 mA
